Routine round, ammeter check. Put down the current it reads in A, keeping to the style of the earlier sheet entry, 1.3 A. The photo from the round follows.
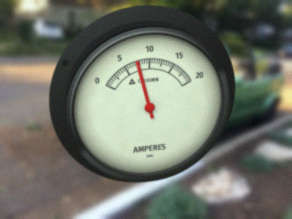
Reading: 7.5 A
